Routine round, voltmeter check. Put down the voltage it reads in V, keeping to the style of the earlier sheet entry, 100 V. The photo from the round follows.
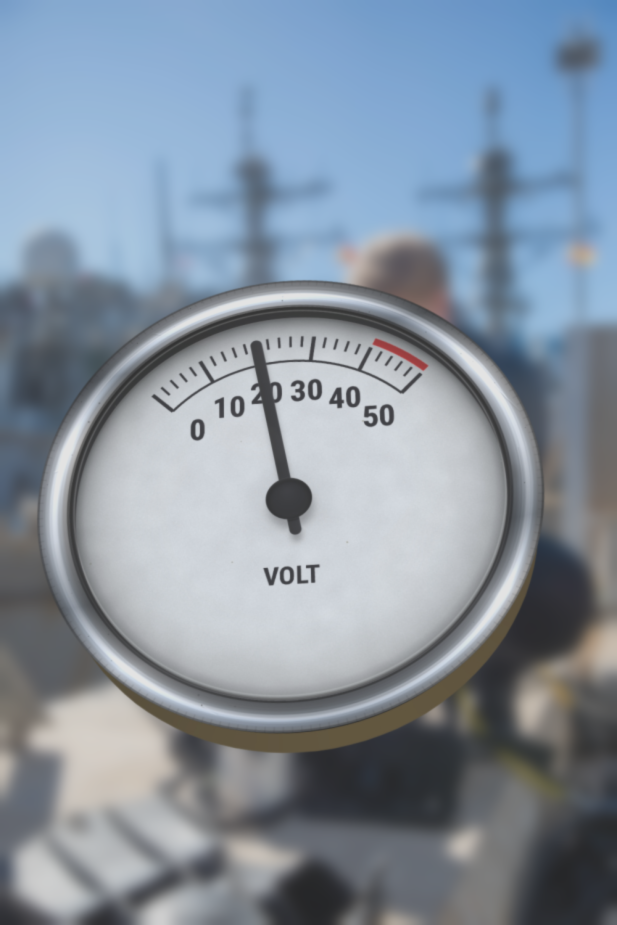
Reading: 20 V
